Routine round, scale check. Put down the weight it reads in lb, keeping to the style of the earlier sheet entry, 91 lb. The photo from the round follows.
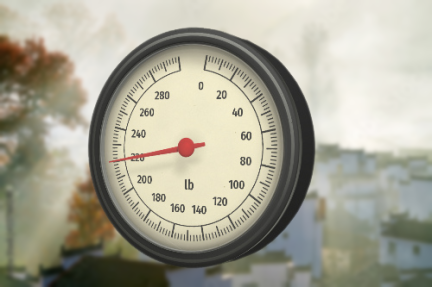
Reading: 220 lb
